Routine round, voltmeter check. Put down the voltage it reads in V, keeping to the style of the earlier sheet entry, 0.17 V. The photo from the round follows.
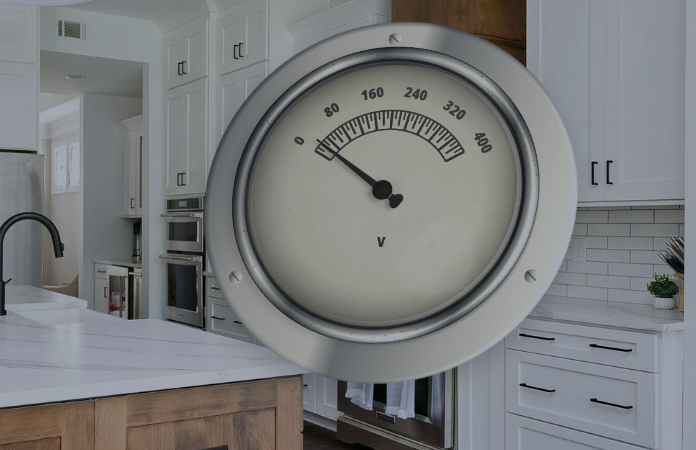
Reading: 20 V
